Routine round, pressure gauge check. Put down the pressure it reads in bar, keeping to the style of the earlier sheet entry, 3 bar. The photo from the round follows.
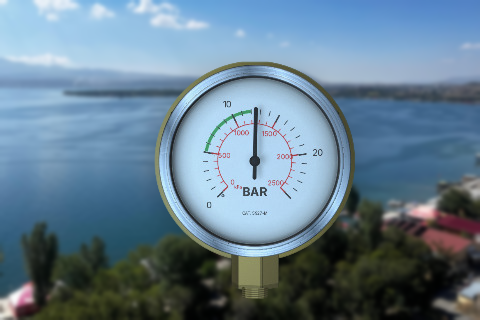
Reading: 12.5 bar
